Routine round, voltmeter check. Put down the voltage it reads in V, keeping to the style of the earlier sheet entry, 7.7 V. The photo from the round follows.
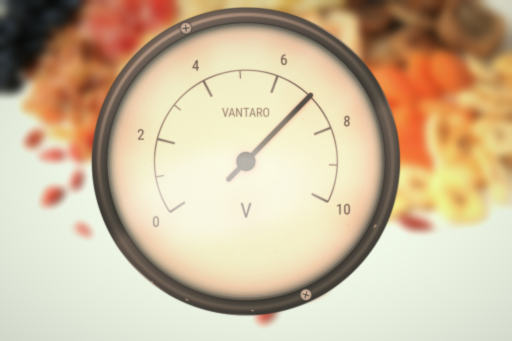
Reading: 7 V
